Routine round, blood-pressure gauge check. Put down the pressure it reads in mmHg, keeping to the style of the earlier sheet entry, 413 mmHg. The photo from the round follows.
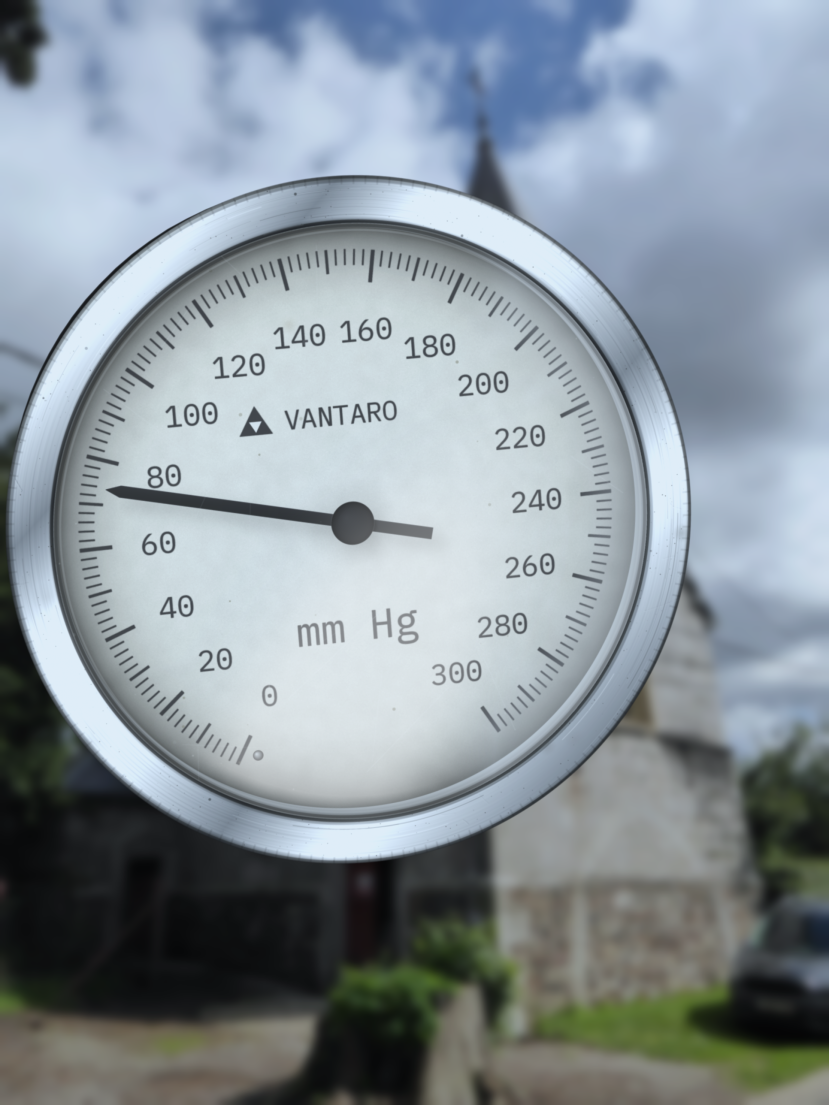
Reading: 74 mmHg
